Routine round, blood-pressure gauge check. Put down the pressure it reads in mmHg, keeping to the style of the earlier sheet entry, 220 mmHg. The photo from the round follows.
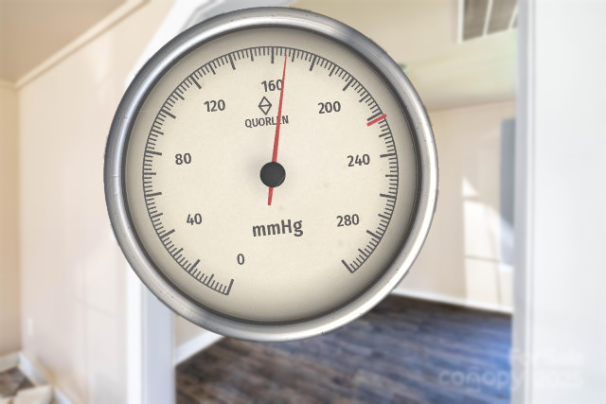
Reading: 166 mmHg
